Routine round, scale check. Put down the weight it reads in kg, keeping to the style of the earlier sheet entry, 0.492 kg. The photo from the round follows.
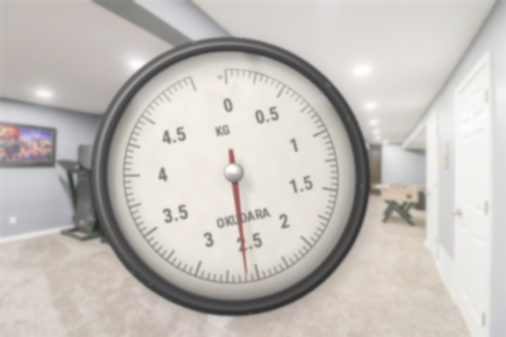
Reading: 2.6 kg
